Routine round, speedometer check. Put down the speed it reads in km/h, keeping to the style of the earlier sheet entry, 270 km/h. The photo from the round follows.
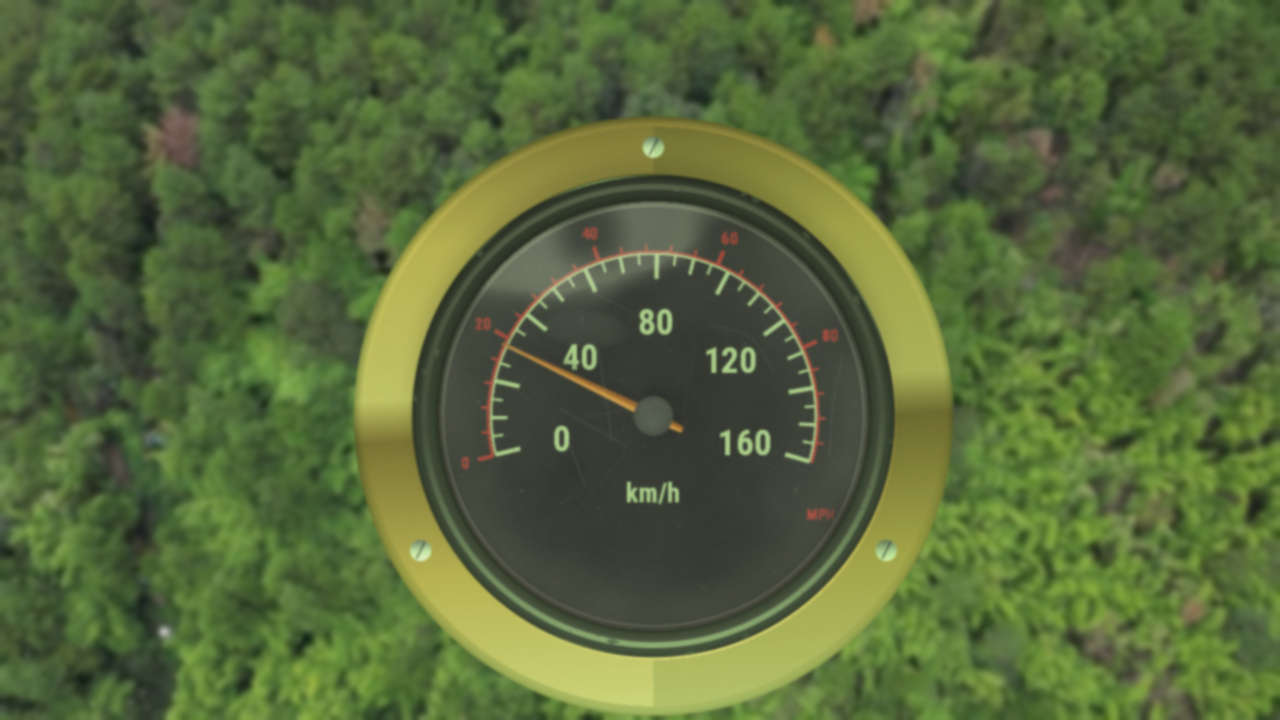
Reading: 30 km/h
